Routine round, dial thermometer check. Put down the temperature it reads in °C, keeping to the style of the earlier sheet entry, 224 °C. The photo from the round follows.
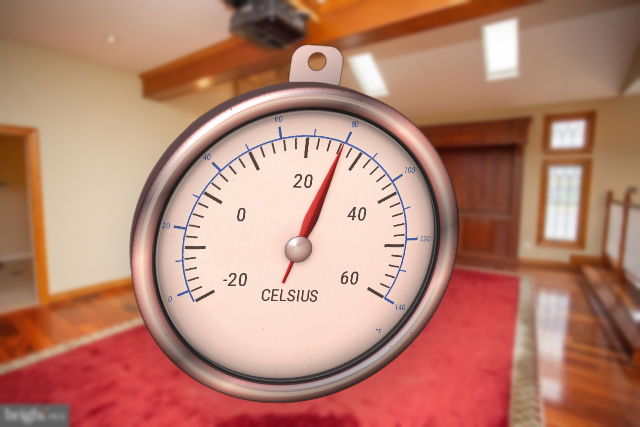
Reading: 26 °C
